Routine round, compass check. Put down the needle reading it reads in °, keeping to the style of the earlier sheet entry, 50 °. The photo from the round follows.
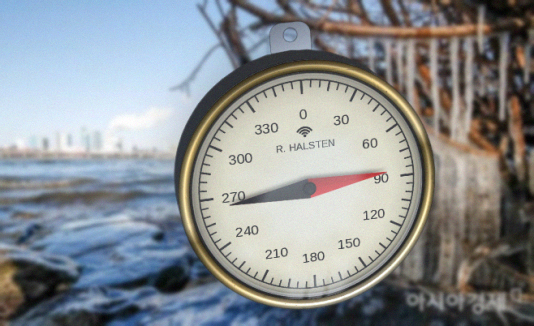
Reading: 85 °
